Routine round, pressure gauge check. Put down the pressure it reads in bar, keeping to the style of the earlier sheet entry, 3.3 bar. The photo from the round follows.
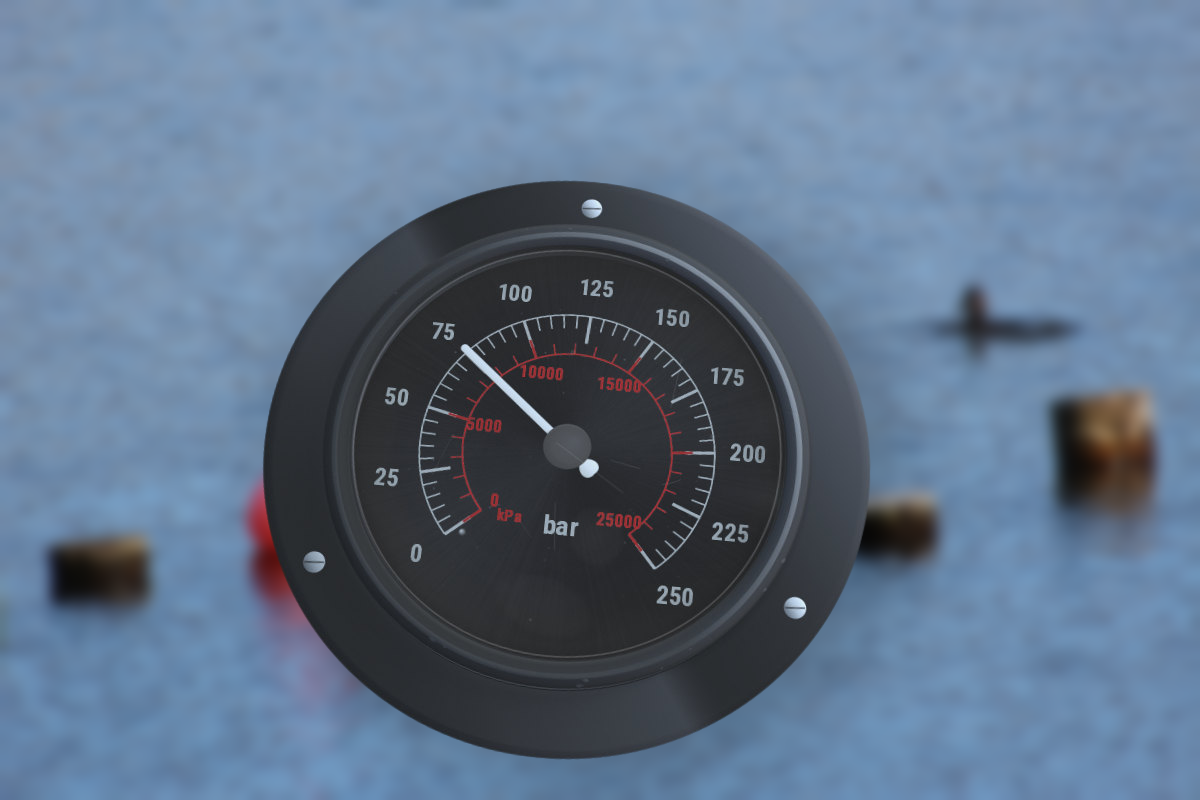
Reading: 75 bar
